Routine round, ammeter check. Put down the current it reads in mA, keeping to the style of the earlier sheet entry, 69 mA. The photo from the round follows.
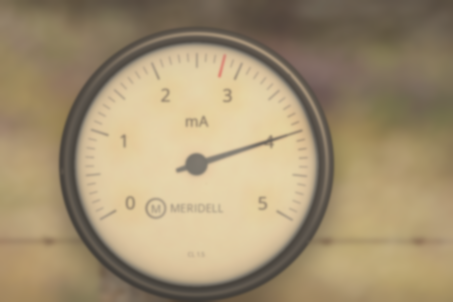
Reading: 4 mA
